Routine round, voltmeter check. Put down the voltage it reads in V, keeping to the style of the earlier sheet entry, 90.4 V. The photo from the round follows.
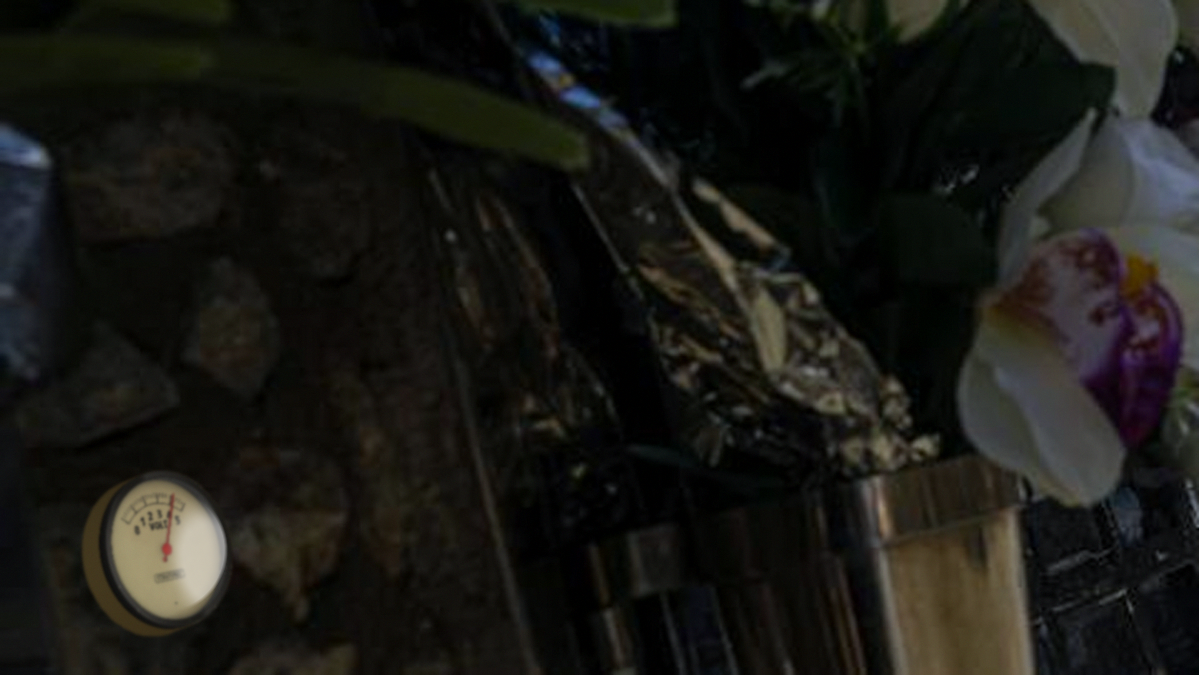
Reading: 4 V
